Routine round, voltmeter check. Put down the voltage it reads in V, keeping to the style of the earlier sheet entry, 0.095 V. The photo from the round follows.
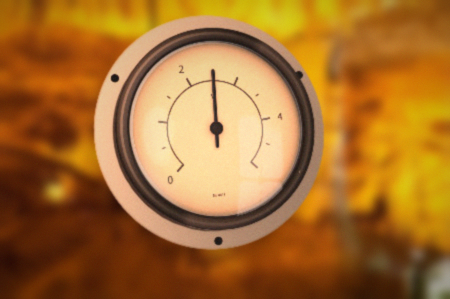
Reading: 2.5 V
